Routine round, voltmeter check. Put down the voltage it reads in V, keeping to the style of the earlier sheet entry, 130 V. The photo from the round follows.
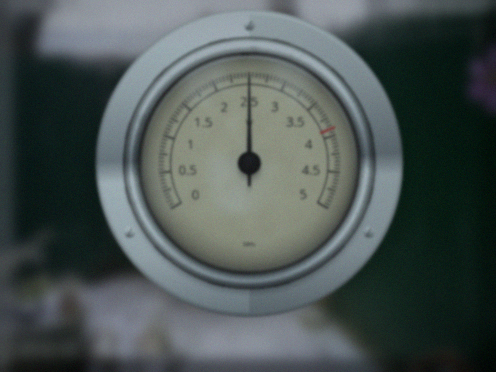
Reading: 2.5 V
